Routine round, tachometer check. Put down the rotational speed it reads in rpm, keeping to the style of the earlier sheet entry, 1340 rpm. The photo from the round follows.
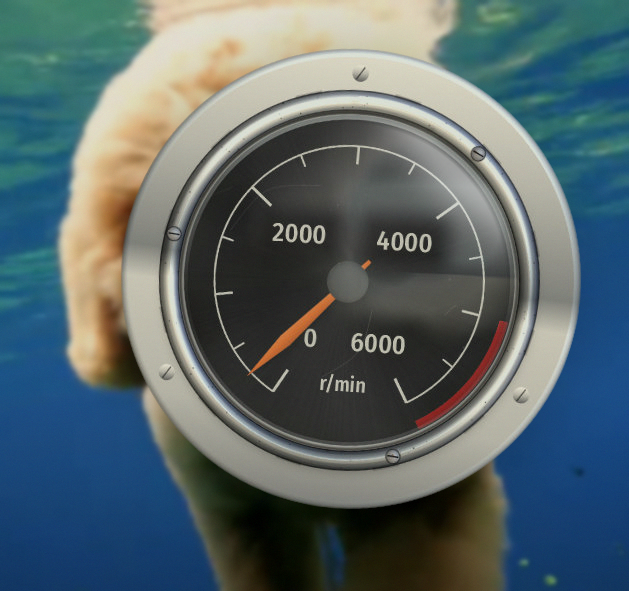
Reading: 250 rpm
